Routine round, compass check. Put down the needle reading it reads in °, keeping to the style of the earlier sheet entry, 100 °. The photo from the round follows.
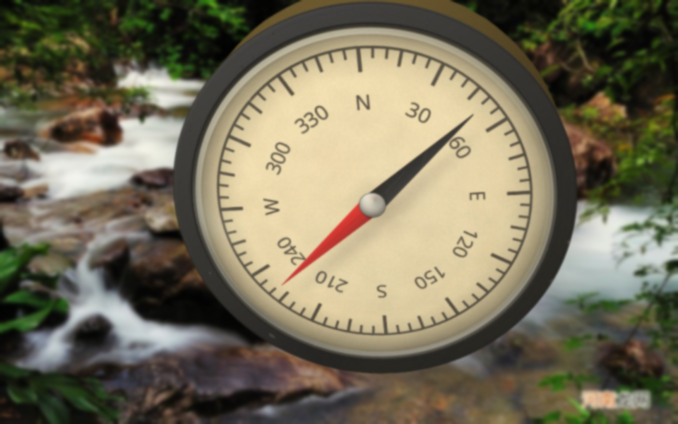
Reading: 230 °
